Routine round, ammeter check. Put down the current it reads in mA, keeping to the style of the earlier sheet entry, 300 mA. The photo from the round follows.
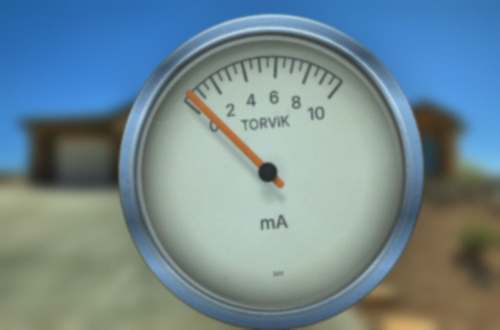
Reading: 0.5 mA
